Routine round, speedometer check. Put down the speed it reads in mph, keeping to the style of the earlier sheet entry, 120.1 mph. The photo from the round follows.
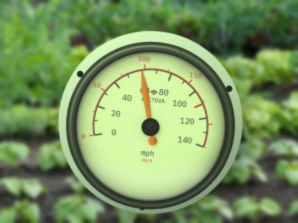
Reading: 60 mph
